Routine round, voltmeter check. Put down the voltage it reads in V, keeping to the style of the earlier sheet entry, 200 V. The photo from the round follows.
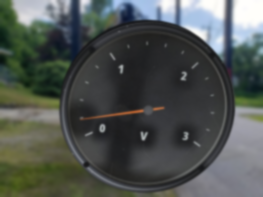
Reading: 0.2 V
